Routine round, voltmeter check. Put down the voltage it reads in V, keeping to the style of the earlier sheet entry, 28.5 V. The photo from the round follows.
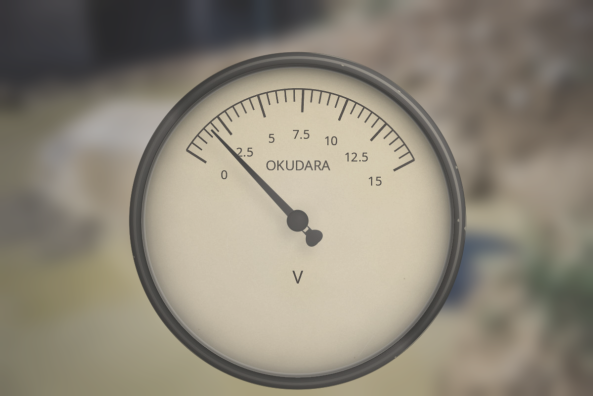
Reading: 1.75 V
